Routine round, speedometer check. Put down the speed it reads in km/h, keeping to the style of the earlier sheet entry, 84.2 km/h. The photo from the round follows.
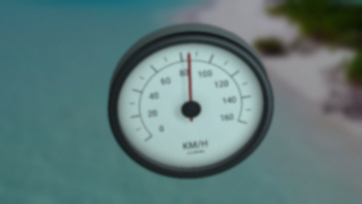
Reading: 85 km/h
